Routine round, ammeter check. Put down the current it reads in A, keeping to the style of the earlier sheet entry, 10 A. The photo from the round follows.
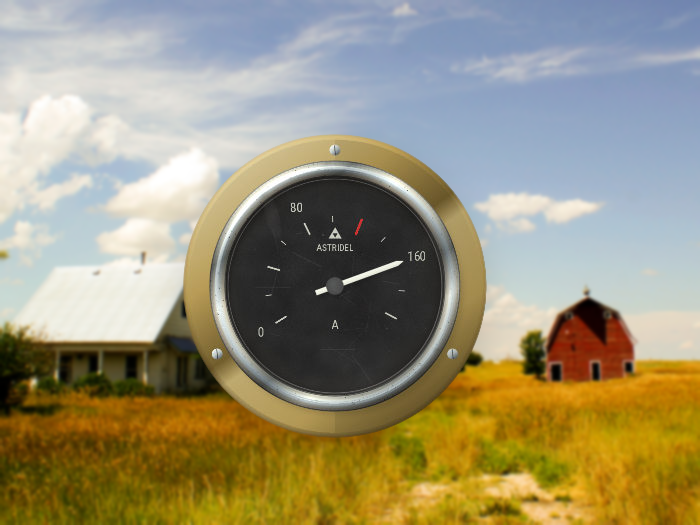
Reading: 160 A
